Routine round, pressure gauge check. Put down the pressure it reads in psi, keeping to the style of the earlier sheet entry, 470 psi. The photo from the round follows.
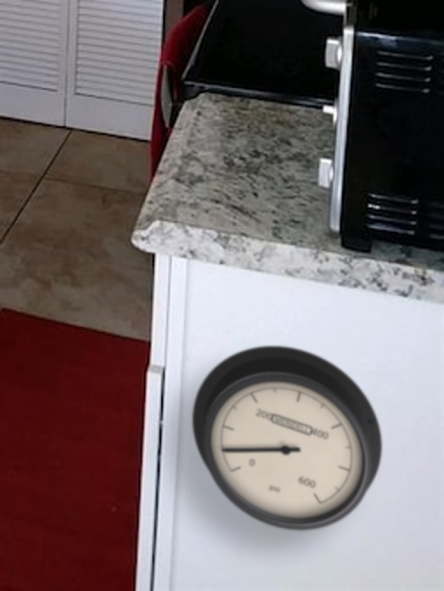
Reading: 50 psi
